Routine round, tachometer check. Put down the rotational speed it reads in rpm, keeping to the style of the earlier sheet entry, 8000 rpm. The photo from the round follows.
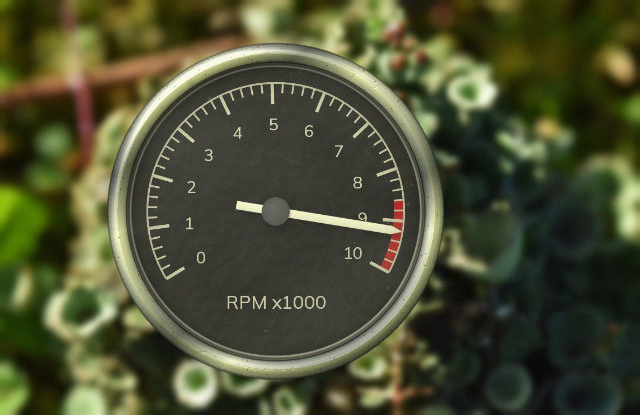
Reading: 9200 rpm
